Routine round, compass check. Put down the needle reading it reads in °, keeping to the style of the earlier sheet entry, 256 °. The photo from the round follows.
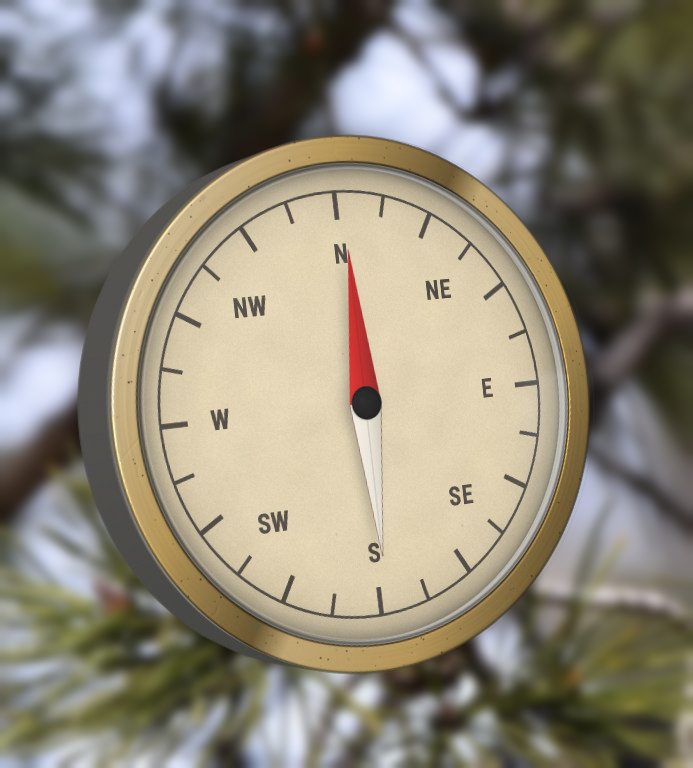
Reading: 0 °
